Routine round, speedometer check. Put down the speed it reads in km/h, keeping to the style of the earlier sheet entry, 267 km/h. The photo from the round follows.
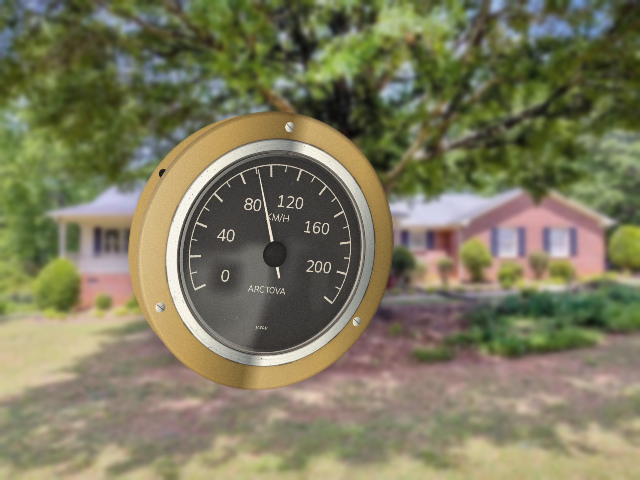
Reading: 90 km/h
